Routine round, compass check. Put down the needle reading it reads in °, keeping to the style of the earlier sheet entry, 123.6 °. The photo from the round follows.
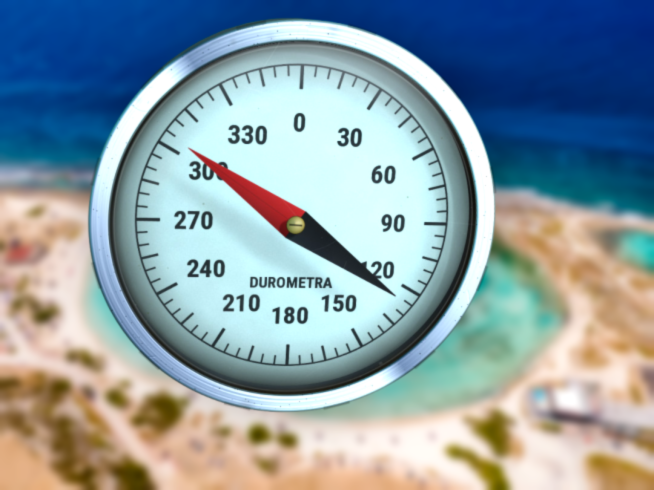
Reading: 305 °
